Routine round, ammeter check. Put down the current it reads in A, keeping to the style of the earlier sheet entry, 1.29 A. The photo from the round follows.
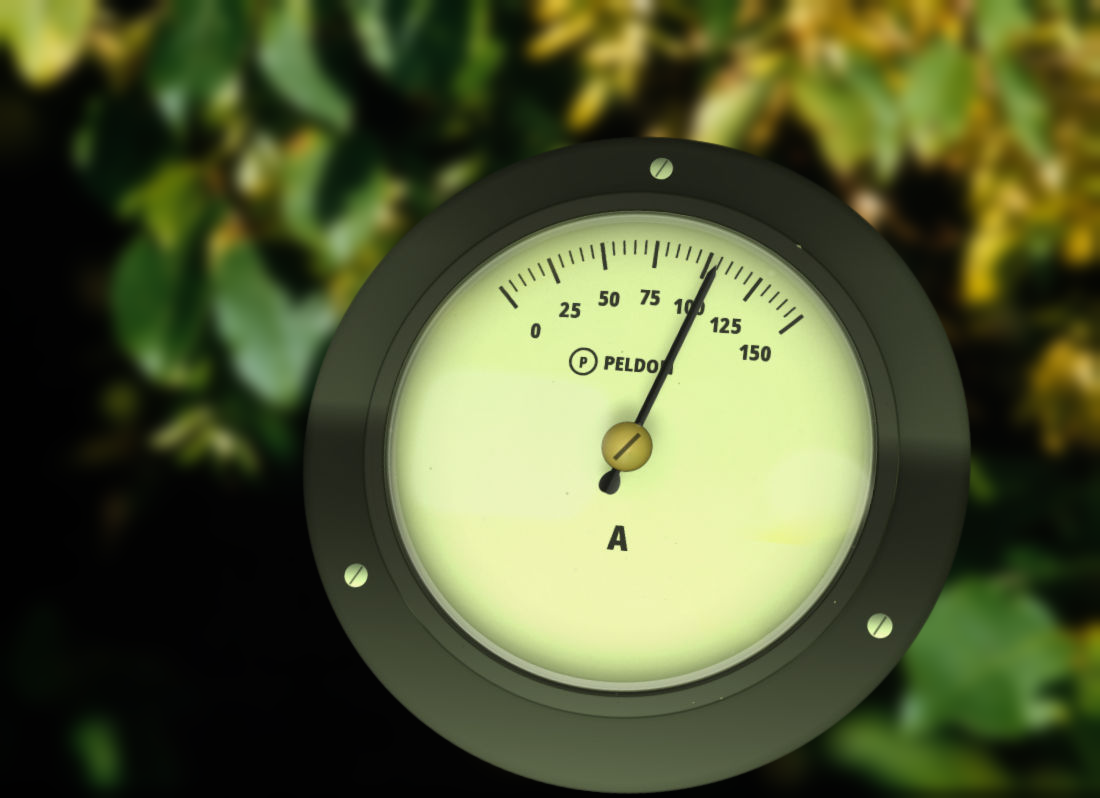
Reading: 105 A
